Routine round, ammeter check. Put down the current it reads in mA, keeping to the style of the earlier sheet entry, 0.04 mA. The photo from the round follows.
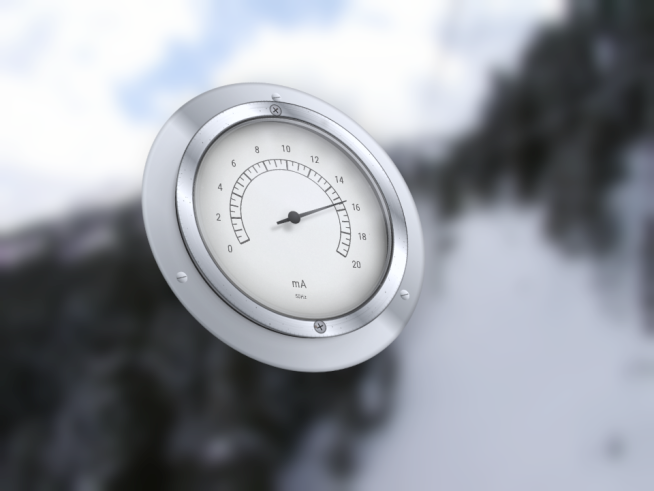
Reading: 15.5 mA
